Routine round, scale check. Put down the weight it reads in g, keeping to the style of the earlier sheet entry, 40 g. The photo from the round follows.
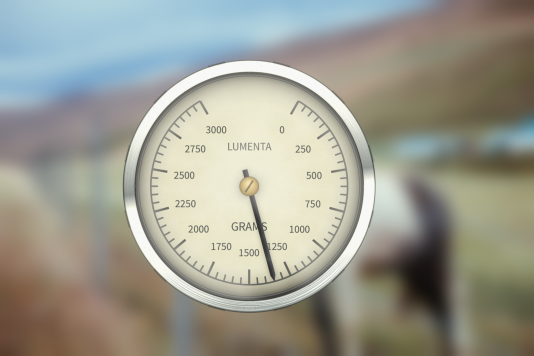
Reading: 1350 g
